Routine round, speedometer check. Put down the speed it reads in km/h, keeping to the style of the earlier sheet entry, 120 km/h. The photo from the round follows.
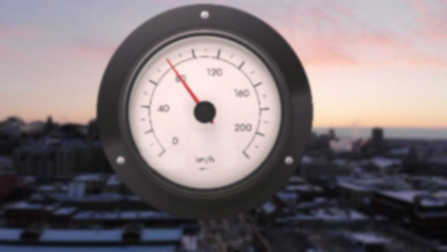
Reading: 80 km/h
